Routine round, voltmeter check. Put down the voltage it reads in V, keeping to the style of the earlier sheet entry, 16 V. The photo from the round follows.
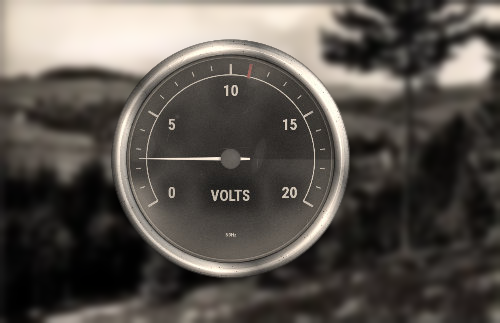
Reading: 2.5 V
